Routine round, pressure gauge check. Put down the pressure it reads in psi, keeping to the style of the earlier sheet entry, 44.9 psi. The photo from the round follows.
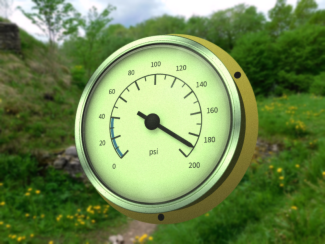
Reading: 190 psi
